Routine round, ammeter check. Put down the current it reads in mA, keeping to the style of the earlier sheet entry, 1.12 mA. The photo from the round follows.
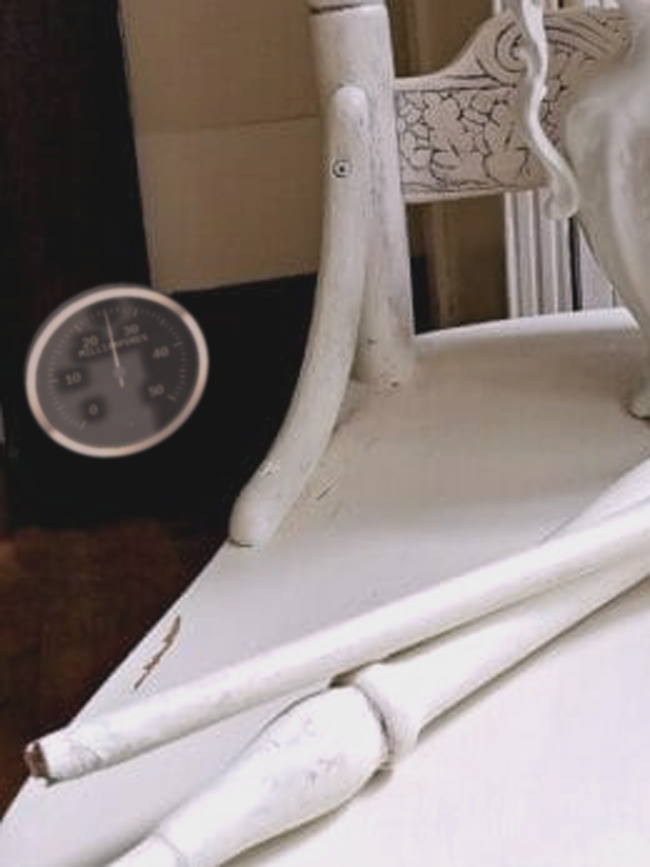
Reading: 25 mA
